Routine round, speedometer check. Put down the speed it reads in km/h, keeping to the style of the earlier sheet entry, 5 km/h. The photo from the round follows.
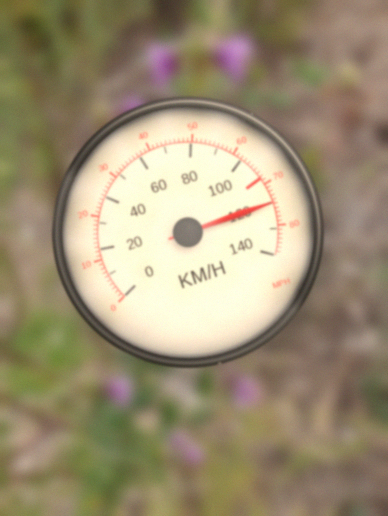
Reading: 120 km/h
